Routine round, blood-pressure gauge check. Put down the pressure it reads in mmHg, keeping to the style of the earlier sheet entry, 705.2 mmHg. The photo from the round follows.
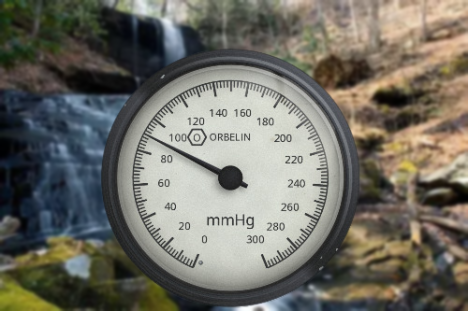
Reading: 90 mmHg
